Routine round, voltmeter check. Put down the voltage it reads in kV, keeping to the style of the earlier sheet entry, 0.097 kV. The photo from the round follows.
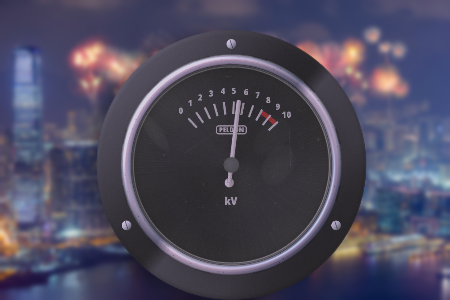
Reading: 5.5 kV
